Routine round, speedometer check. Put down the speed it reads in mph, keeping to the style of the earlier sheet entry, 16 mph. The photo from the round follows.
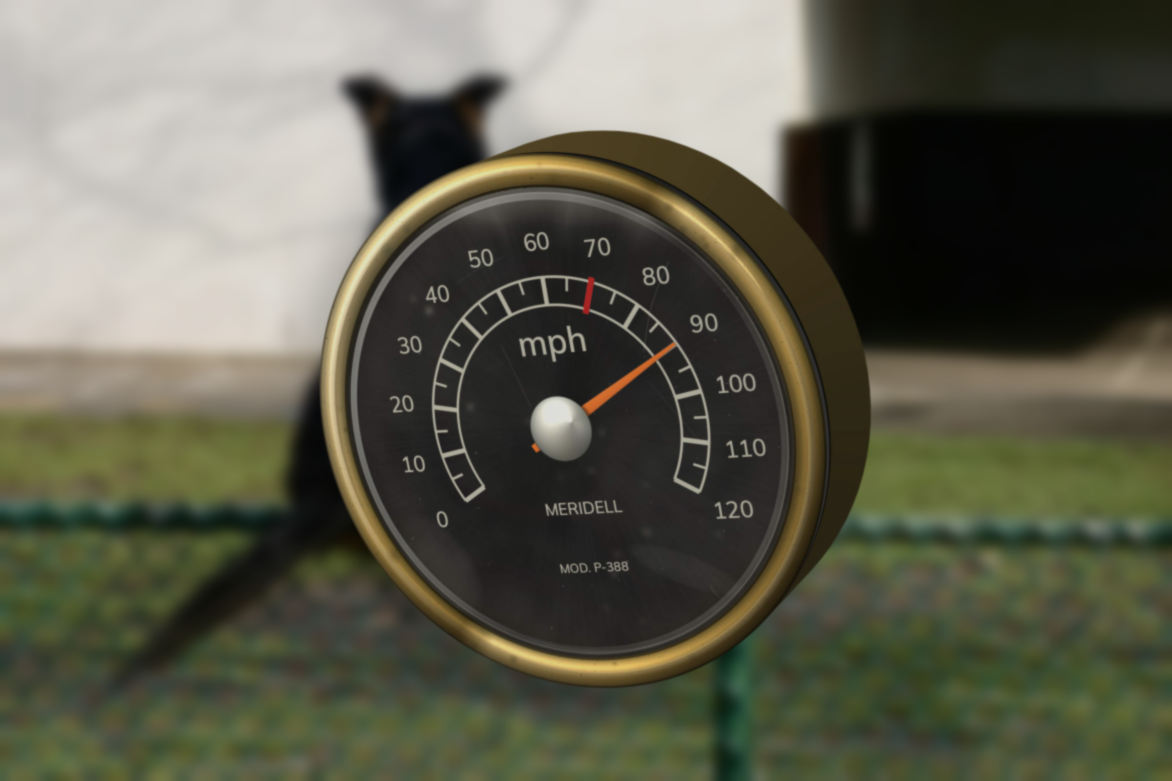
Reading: 90 mph
